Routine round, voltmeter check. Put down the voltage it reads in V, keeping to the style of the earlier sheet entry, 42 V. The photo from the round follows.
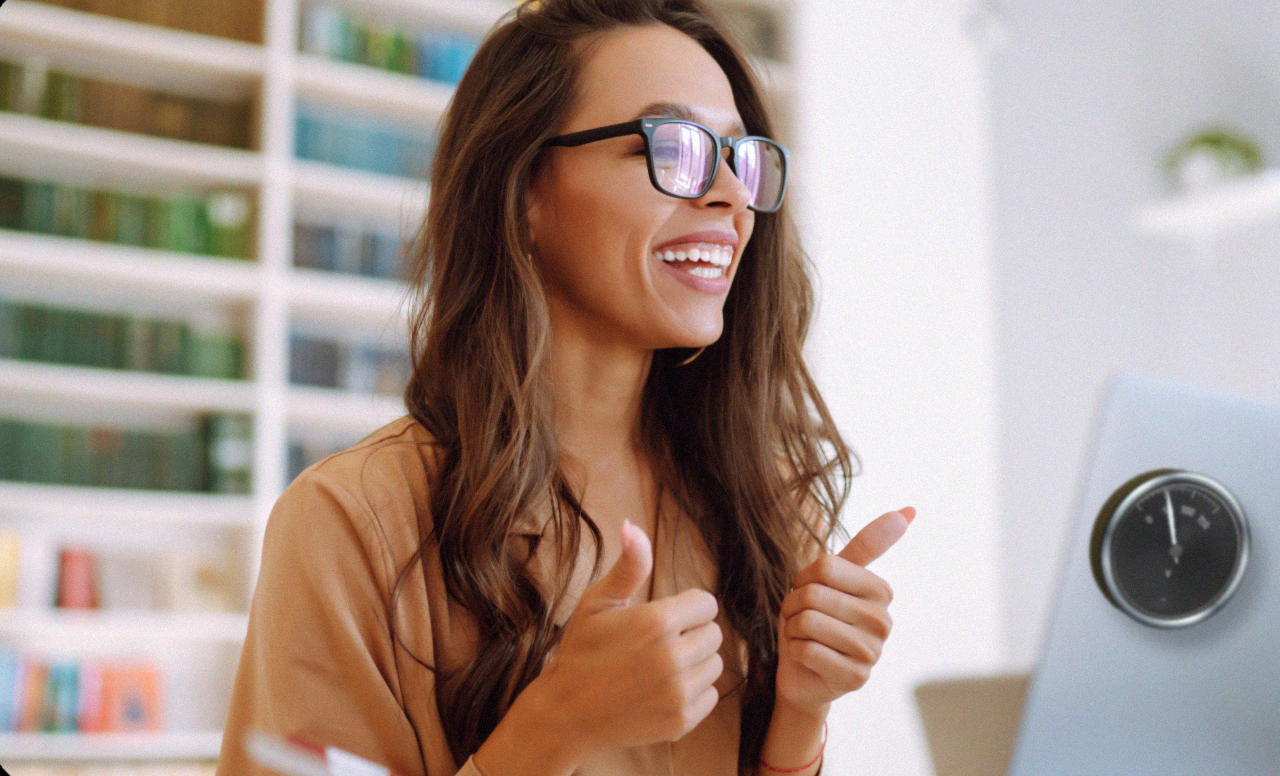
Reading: 50 V
